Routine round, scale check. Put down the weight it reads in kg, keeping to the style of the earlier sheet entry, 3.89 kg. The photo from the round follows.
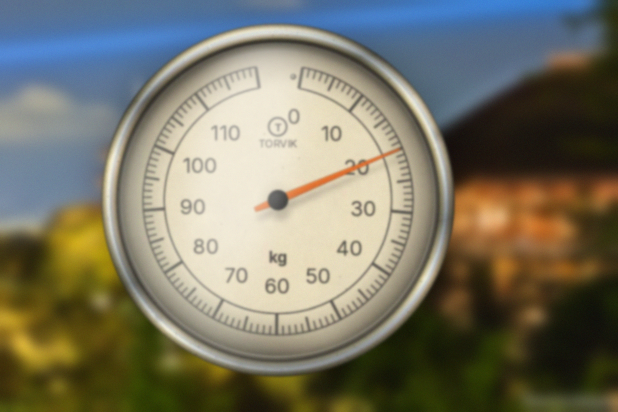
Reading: 20 kg
